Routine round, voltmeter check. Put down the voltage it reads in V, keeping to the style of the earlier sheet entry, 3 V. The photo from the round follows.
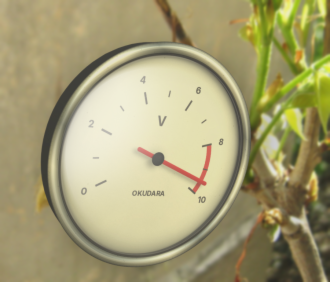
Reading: 9.5 V
